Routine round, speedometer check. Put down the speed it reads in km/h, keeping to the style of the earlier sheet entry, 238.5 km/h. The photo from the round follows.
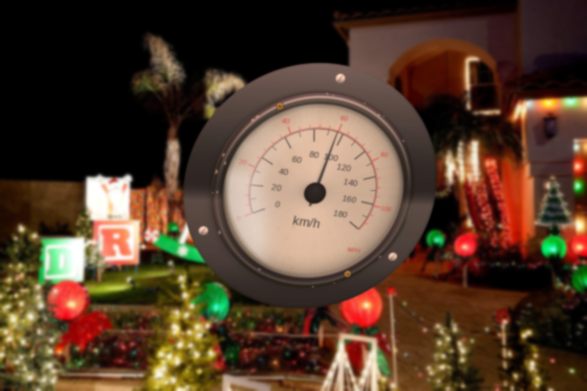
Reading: 95 km/h
